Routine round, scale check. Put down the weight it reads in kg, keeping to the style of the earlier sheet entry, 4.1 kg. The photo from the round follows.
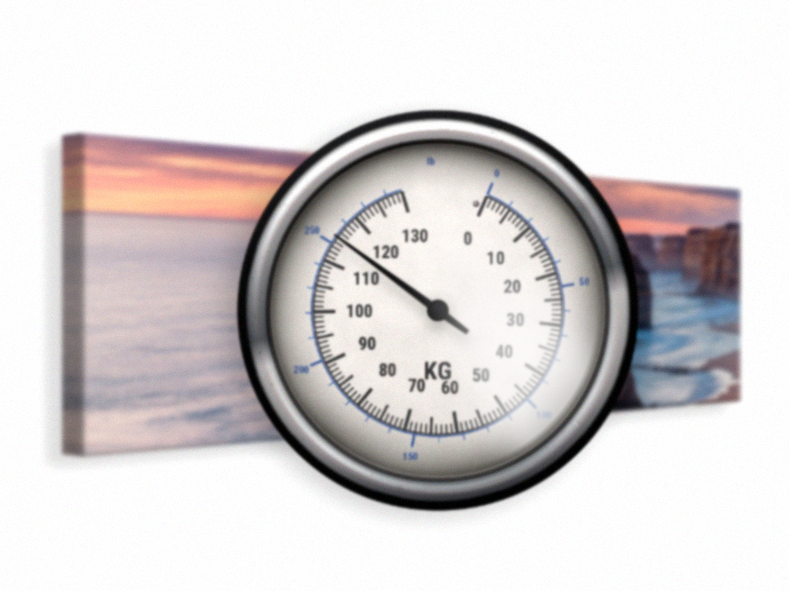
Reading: 115 kg
